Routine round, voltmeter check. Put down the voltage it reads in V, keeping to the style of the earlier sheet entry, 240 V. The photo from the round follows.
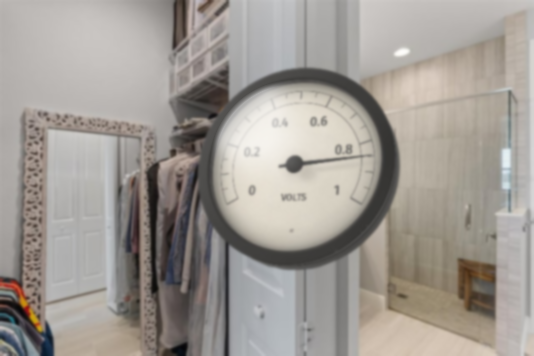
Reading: 0.85 V
